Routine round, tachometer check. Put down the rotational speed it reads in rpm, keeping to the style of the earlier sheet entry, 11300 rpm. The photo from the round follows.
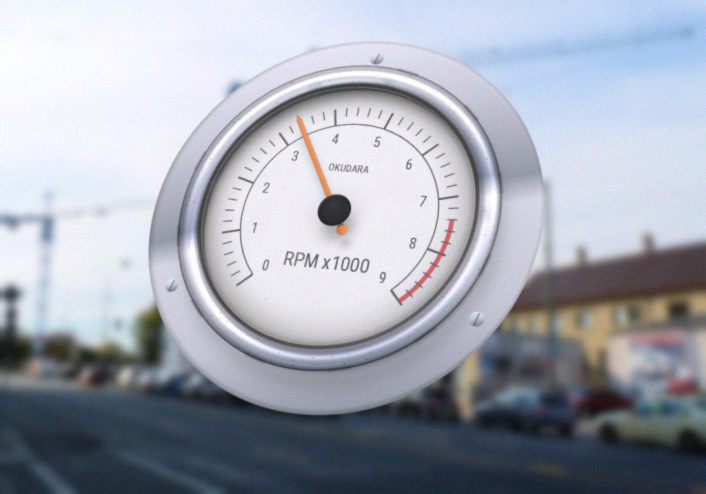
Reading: 3400 rpm
